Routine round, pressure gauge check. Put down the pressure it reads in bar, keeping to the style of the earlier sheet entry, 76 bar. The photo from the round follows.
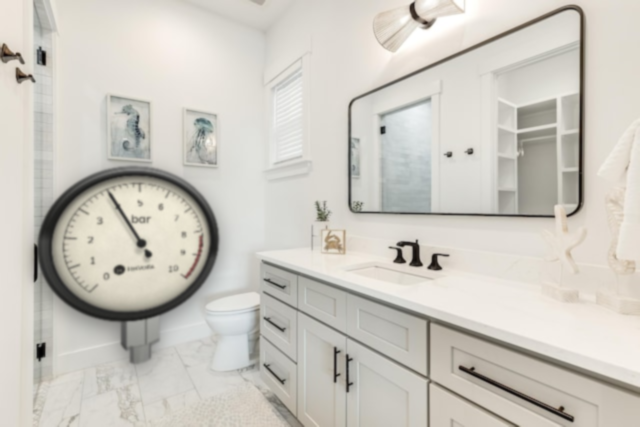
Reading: 4 bar
